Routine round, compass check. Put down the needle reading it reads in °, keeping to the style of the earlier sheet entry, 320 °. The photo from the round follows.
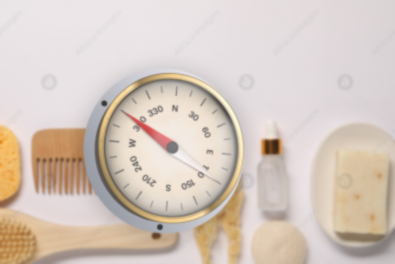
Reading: 300 °
